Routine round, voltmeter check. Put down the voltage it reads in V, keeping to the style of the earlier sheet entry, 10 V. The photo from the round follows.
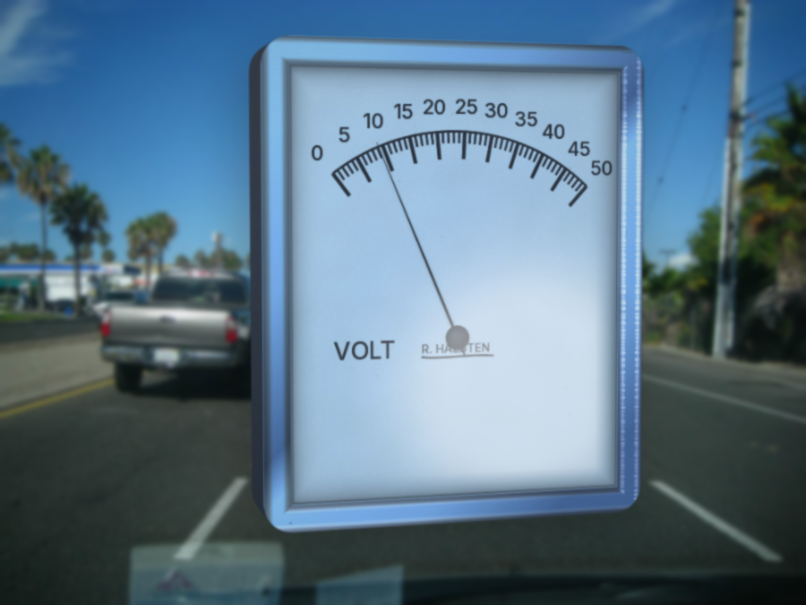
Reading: 9 V
